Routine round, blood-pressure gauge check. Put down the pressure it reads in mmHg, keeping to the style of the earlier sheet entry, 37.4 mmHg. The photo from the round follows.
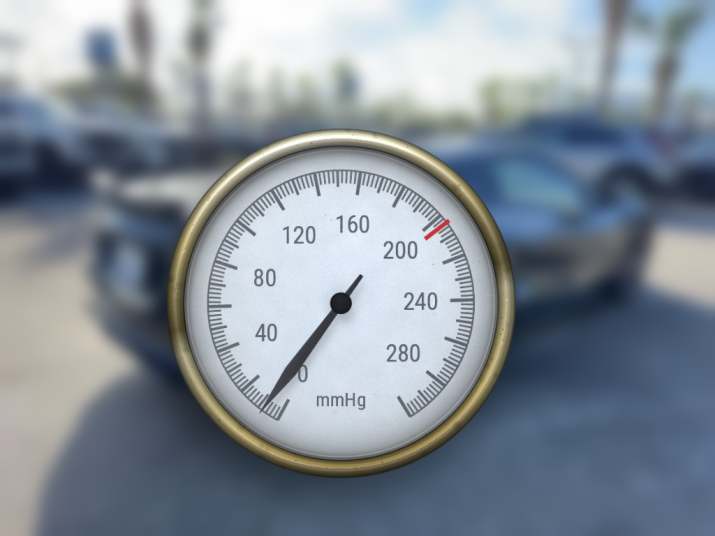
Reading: 8 mmHg
